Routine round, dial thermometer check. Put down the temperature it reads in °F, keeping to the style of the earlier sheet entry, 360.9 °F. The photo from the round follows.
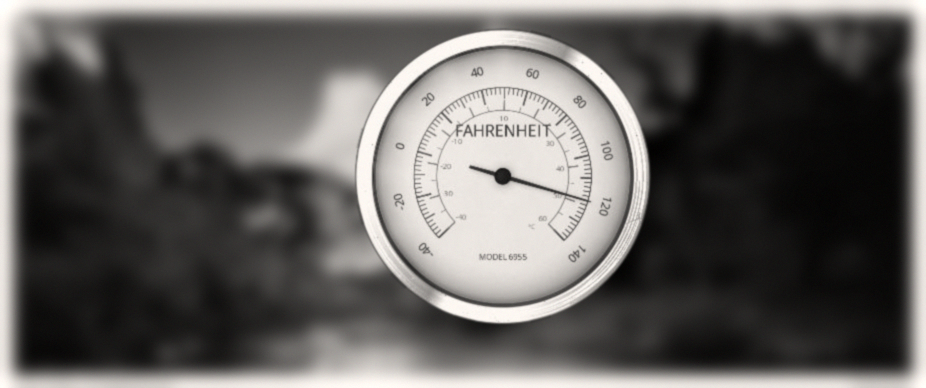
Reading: 120 °F
